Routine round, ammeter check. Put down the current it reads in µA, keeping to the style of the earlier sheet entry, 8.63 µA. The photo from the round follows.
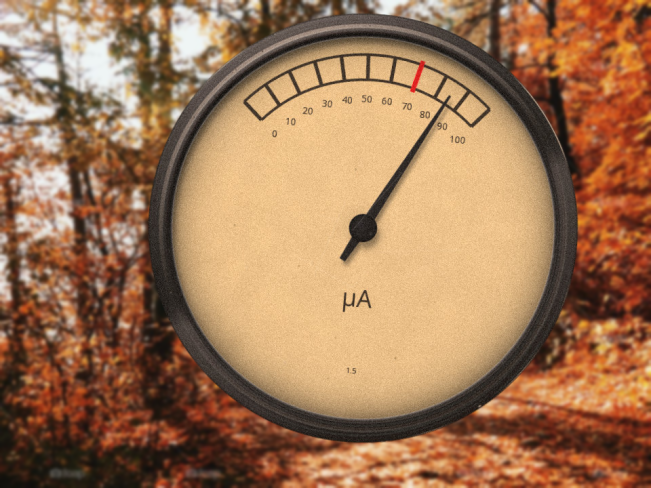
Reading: 85 µA
